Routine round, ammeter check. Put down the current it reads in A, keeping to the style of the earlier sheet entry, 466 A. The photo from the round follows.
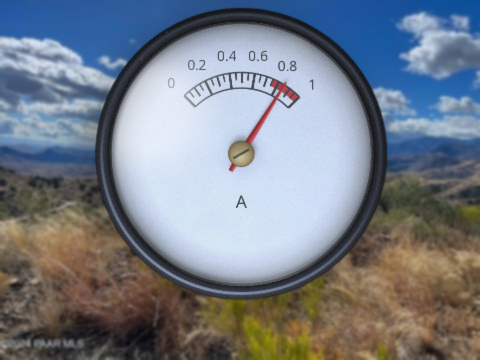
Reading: 0.85 A
